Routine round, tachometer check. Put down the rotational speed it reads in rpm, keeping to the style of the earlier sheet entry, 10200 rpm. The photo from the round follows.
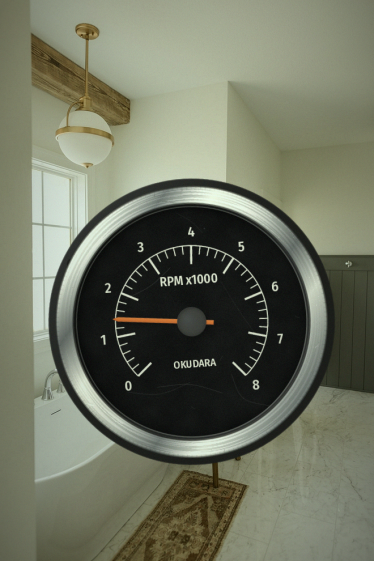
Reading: 1400 rpm
